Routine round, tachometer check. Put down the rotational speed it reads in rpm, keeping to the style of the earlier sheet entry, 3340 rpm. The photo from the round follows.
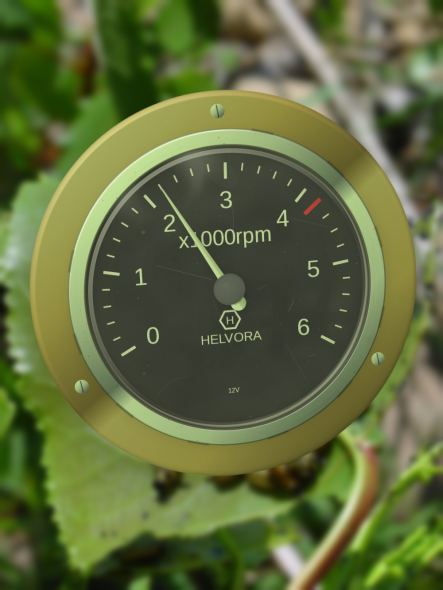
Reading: 2200 rpm
